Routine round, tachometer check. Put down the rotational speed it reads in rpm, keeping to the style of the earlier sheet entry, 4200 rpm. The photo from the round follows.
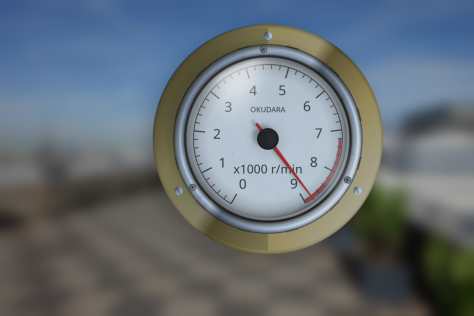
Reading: 8800 rpm
